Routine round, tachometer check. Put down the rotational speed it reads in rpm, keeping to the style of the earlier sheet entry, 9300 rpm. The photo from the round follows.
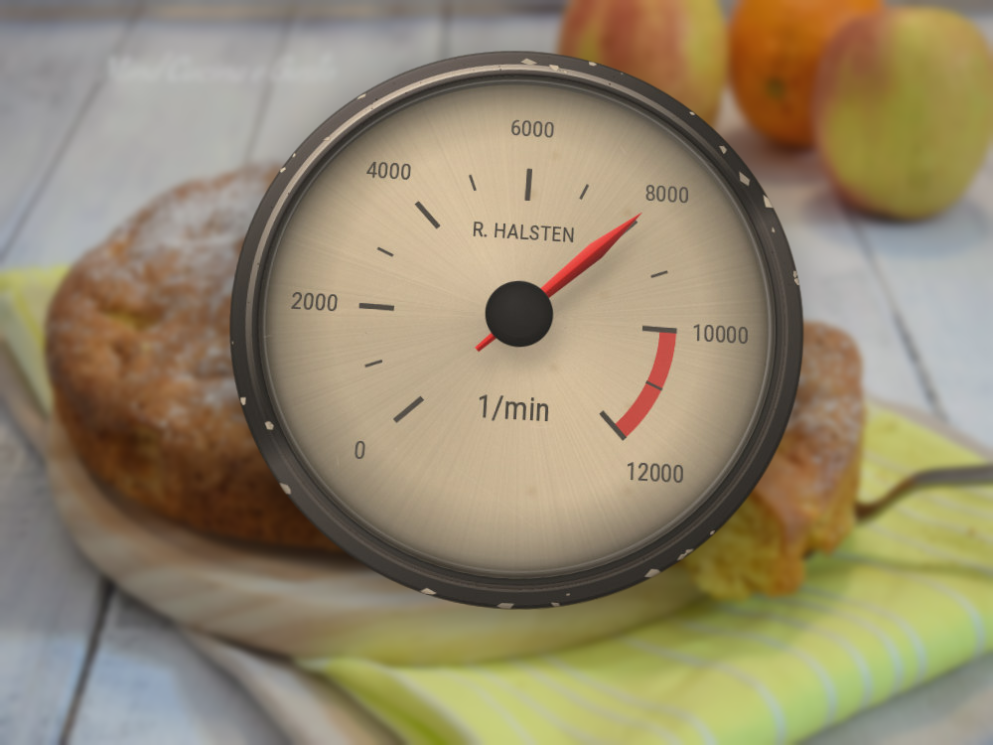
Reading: 8000 rpm
